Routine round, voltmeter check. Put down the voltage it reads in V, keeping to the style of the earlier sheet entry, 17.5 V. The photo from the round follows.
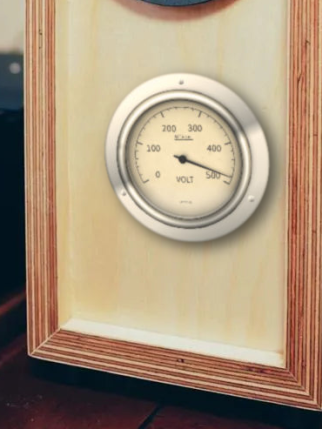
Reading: 480 V
